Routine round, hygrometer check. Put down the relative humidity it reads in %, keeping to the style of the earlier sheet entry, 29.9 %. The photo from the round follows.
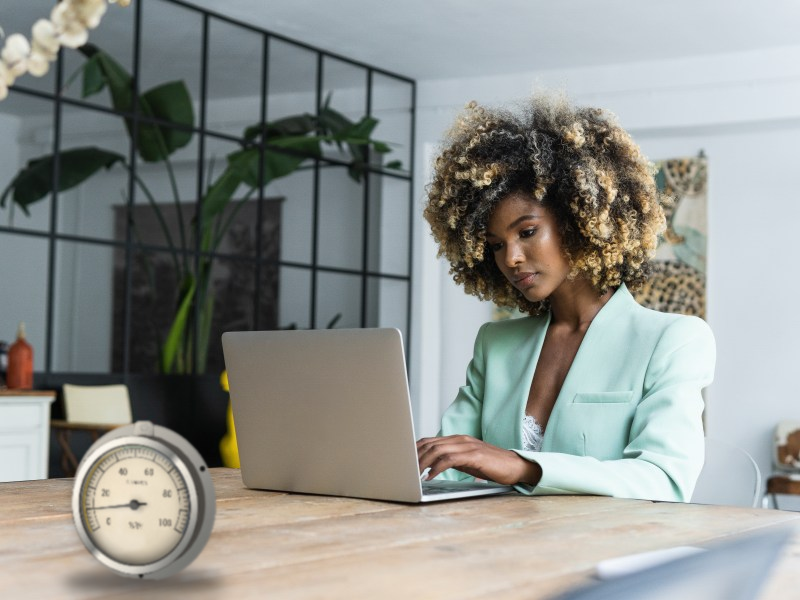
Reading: 10 %
